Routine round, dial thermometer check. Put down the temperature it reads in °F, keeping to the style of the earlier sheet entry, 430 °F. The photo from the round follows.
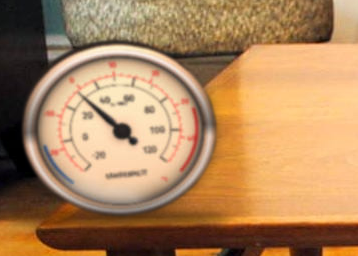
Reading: 30 °F
